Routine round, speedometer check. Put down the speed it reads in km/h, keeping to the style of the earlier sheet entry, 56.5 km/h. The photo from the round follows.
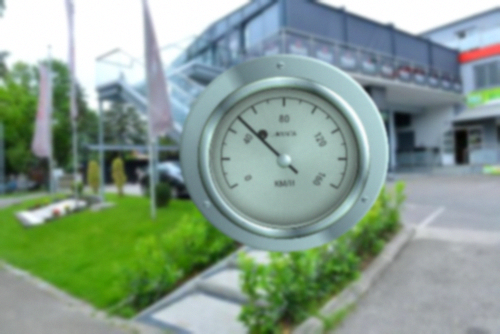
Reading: 50 km/h
